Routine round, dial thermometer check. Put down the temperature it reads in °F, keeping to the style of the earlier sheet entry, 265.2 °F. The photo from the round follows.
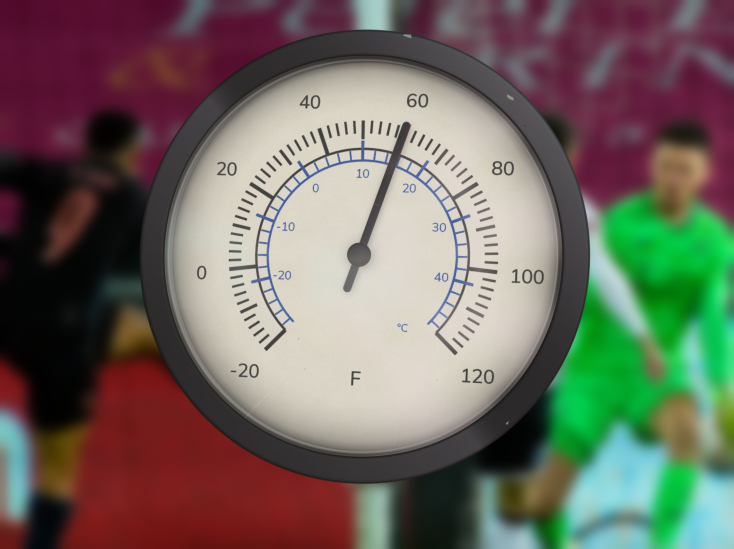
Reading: 60 °F
